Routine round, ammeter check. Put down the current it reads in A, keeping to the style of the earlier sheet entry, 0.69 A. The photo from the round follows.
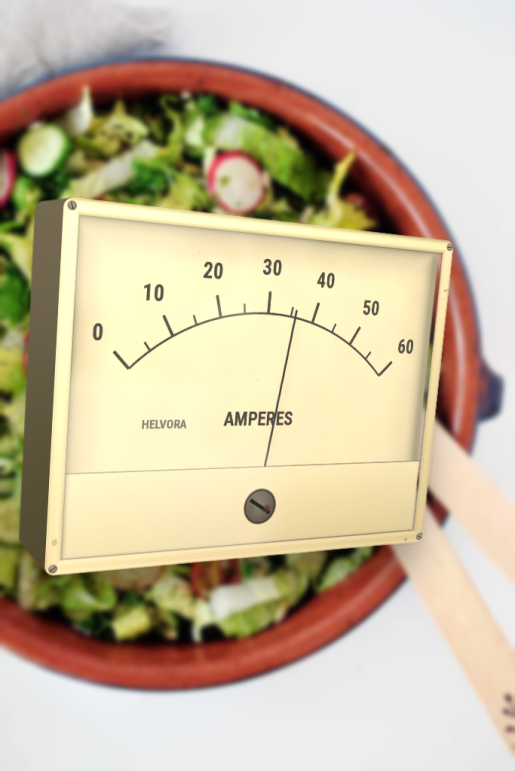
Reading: 35 A
